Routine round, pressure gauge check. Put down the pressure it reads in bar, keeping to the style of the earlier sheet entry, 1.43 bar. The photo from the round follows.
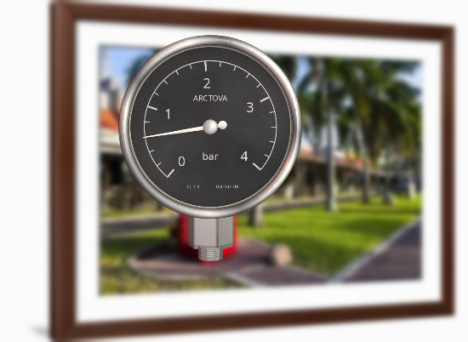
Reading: 0.6 bar
